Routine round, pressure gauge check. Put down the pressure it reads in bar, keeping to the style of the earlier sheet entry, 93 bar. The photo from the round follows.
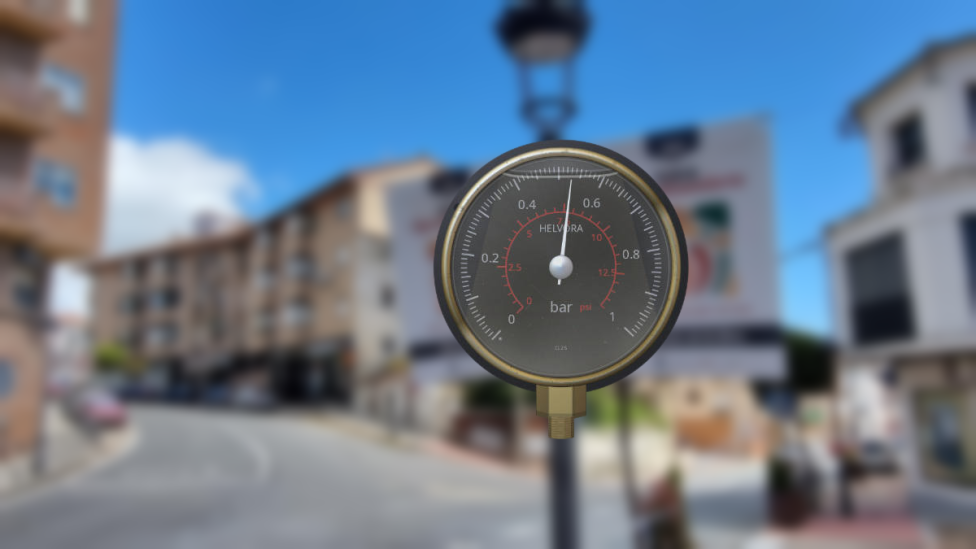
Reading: 0.53 bar
